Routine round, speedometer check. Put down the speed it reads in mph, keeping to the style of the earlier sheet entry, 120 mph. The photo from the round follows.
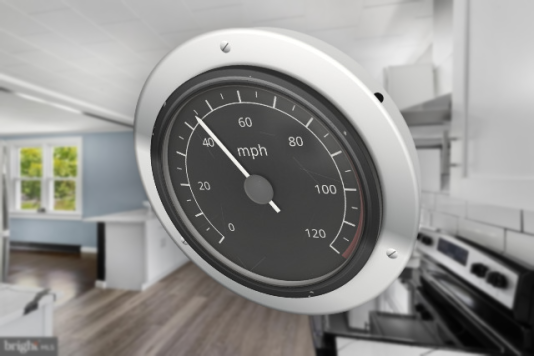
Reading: 45 mph
